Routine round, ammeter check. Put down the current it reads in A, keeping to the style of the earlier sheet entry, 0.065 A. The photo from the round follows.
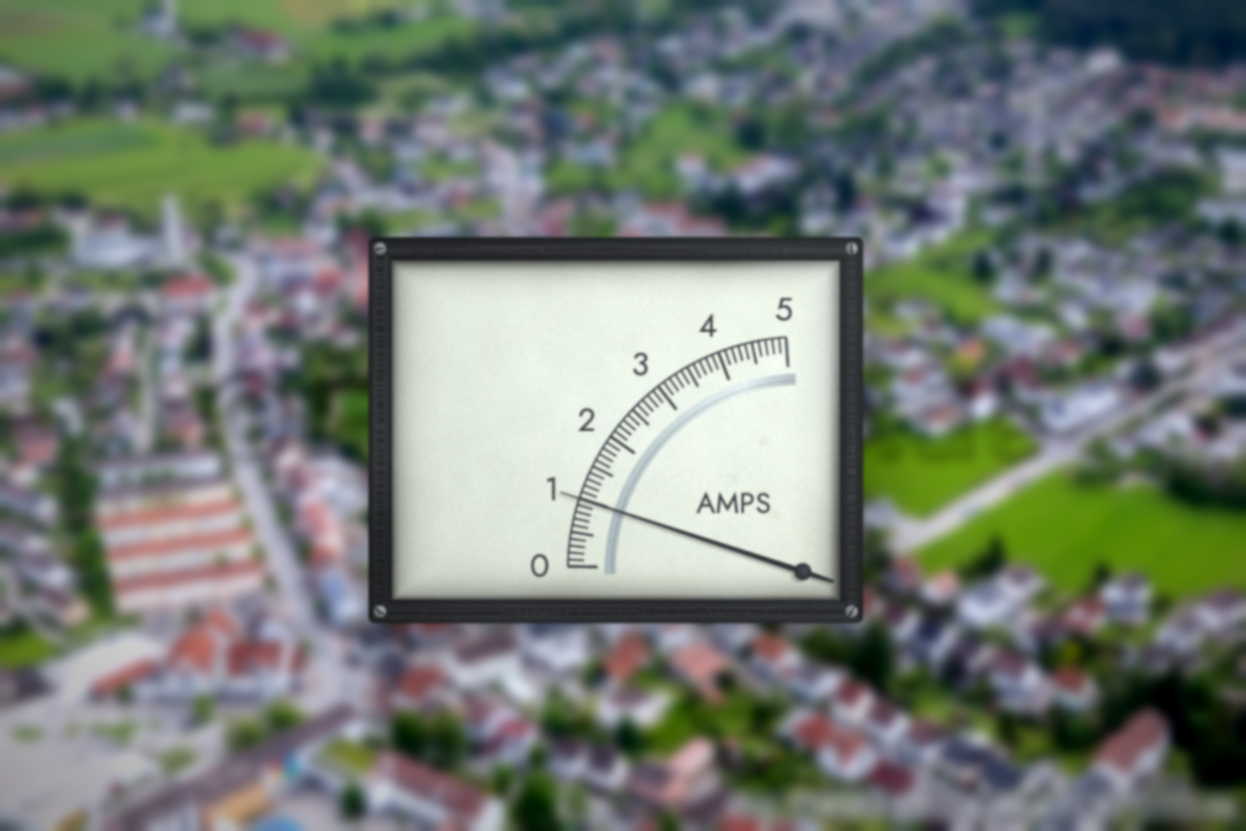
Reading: 1 A
